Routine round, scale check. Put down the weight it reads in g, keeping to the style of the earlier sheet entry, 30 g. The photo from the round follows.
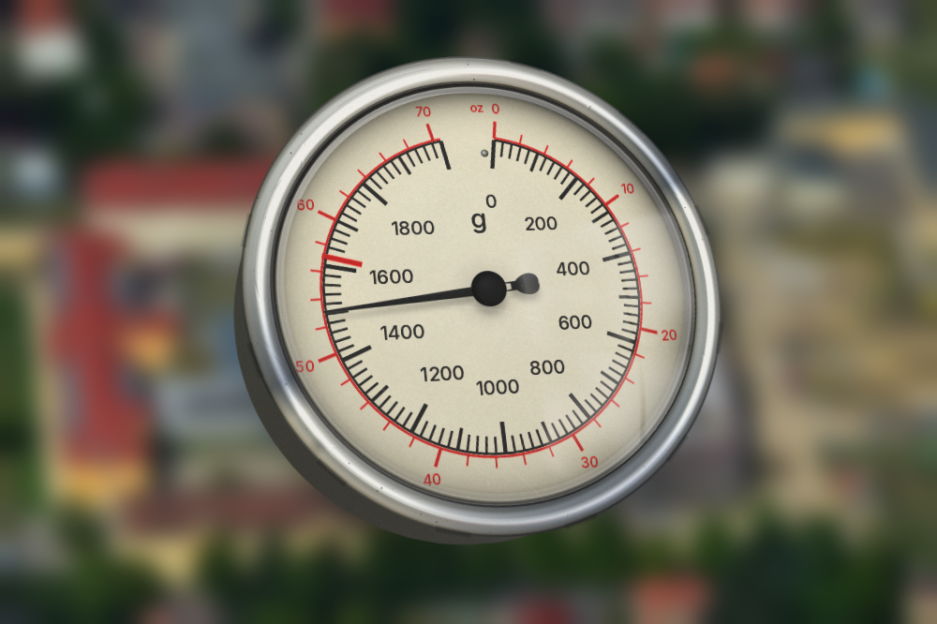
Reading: 1500 g
